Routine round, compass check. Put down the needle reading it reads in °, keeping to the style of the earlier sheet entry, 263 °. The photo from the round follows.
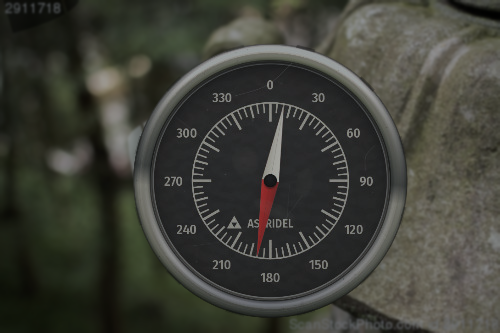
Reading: 190 °
